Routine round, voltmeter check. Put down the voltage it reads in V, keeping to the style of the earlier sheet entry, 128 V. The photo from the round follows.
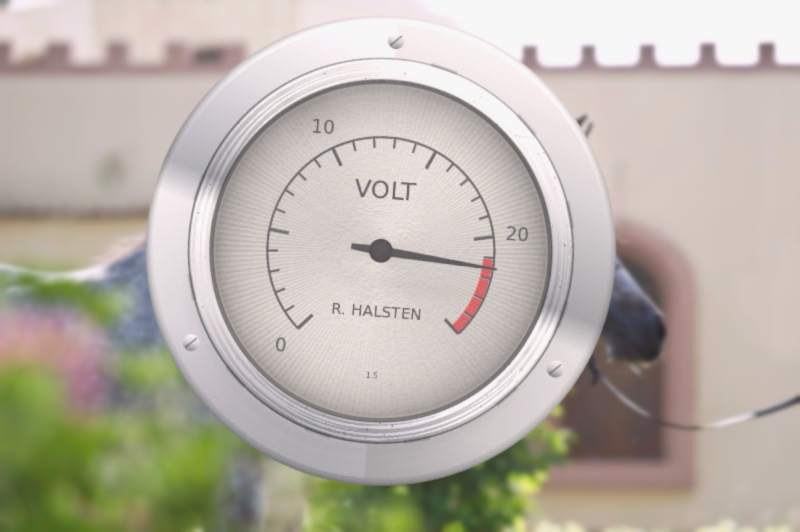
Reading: 21.5 V
